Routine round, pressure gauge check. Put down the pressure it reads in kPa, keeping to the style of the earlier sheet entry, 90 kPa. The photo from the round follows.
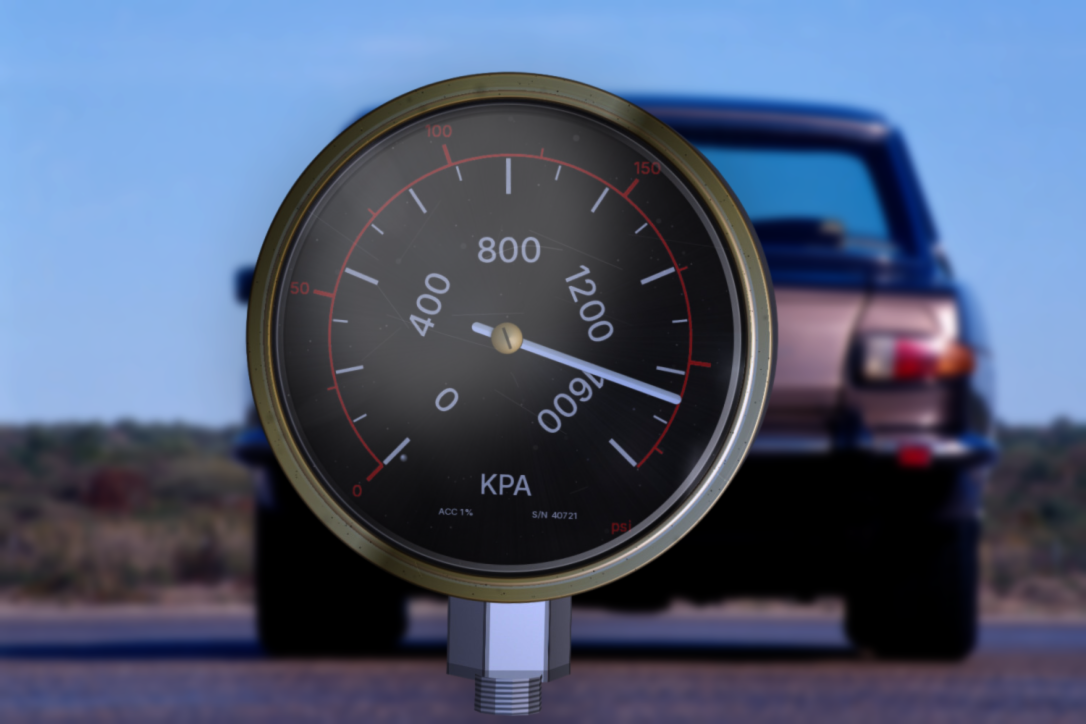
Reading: 1450 kPa
